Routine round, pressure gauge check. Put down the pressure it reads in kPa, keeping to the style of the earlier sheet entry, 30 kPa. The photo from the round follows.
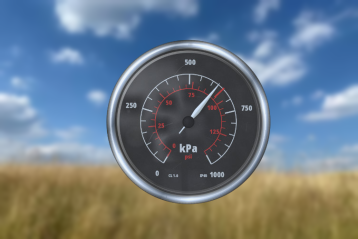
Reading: 625 kPa
